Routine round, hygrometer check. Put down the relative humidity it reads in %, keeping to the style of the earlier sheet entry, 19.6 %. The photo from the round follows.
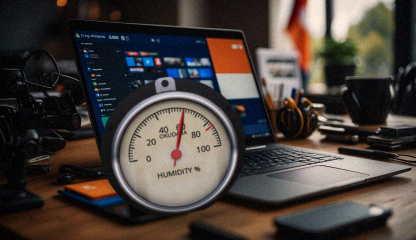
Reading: 60 %
